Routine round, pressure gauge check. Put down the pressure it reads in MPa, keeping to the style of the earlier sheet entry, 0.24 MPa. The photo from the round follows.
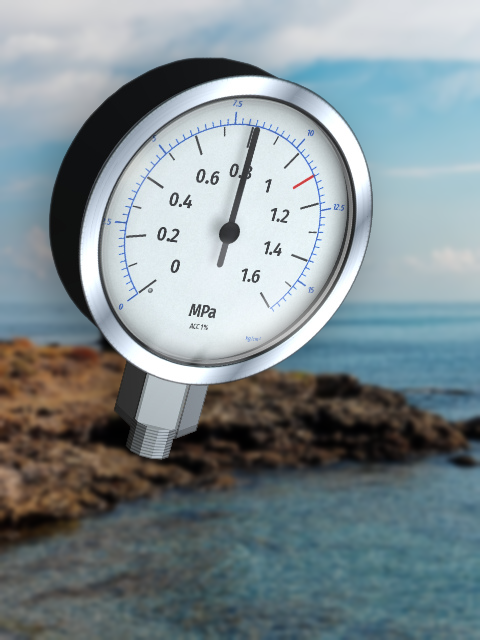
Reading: 0.8 MPa
